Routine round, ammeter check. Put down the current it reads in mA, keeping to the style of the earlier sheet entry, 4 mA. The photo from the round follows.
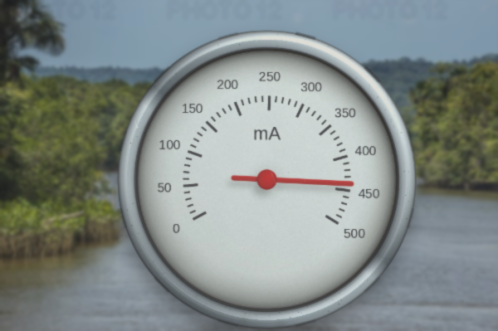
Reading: 440 mA
